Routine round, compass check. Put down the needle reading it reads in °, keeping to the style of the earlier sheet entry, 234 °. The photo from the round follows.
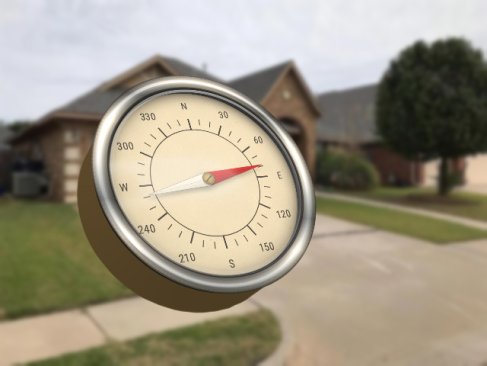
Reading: 80 °
